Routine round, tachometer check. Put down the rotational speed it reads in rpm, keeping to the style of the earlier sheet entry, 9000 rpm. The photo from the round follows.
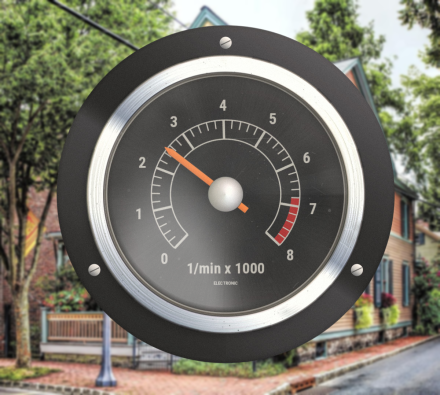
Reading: 2500 rpm
